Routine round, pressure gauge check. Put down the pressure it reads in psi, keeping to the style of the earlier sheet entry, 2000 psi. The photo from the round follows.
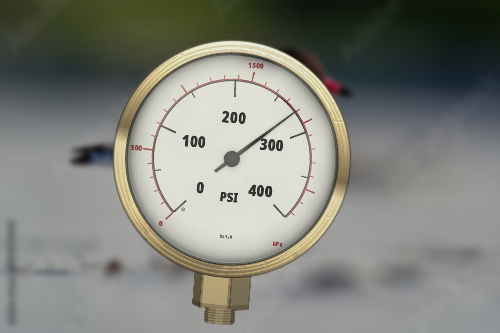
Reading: 275 psi
